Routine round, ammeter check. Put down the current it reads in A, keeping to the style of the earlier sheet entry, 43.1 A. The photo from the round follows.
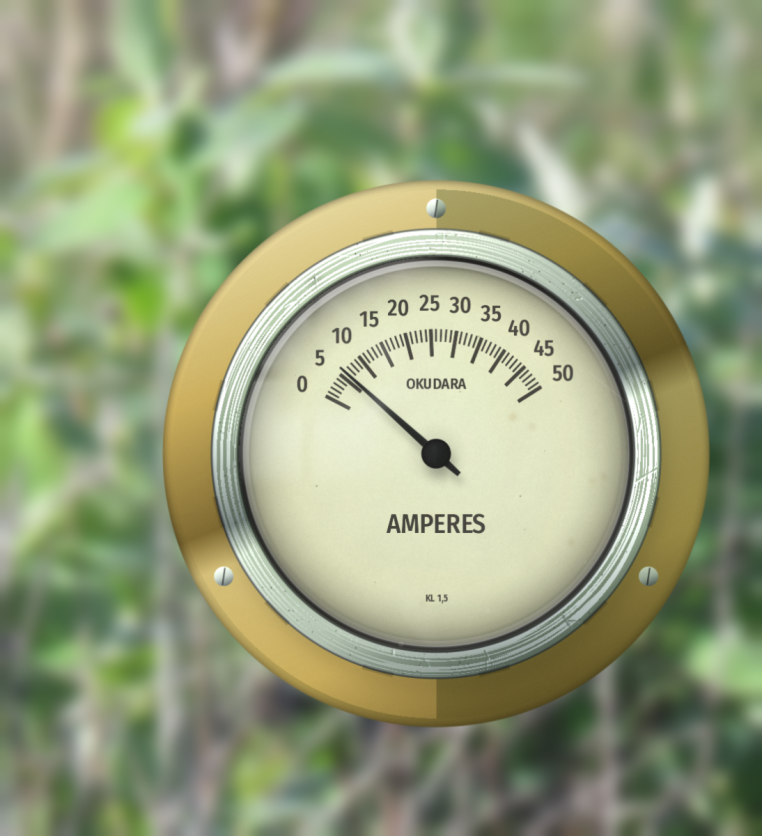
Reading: 6 A
